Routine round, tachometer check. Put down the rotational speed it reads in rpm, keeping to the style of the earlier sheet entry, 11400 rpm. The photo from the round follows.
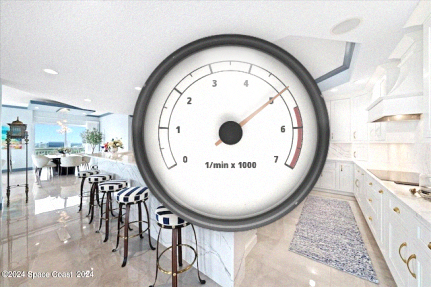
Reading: 5000 rpm
